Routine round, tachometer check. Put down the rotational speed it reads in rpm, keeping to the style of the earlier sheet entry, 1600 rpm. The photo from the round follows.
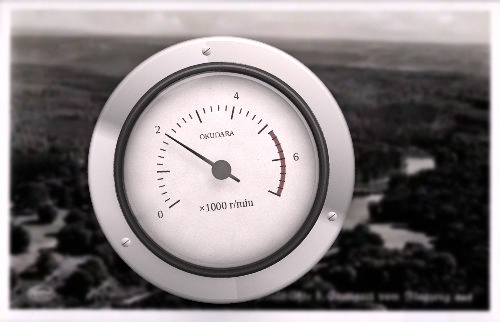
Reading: 2000 rpm
